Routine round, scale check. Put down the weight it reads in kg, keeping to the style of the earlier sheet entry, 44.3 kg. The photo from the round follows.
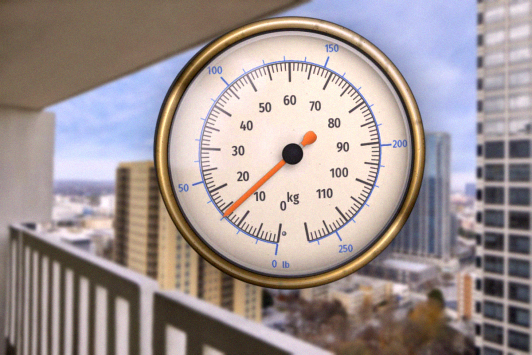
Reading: 14 kg
